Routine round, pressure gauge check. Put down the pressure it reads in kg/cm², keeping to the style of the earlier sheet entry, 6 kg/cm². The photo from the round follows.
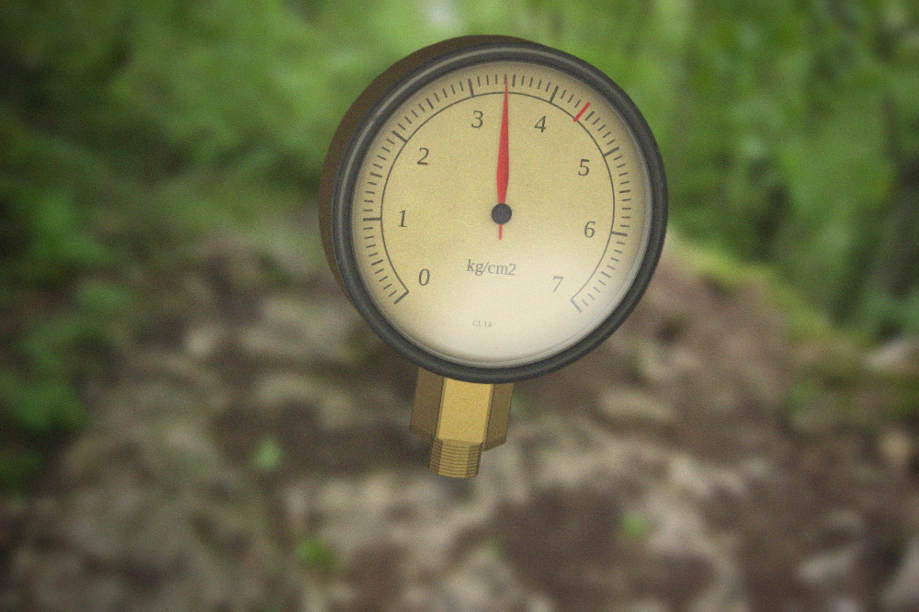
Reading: 3.4 kg/cm²
